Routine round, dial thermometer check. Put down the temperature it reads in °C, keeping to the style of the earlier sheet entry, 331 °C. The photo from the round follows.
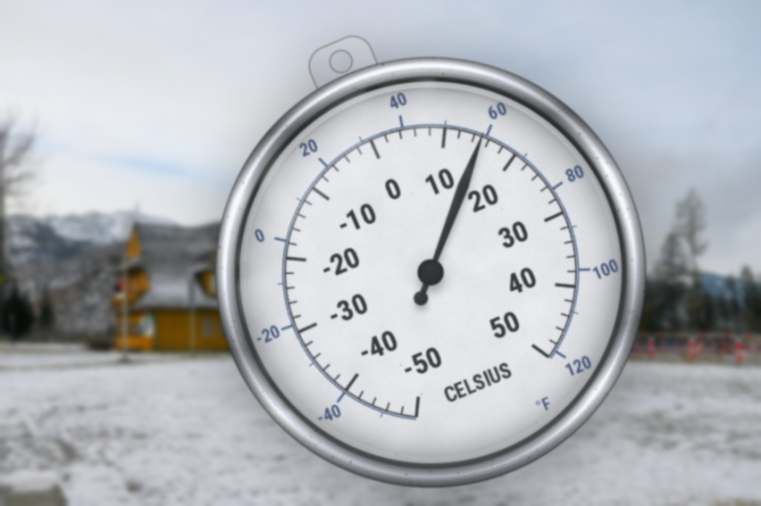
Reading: 15 °C
